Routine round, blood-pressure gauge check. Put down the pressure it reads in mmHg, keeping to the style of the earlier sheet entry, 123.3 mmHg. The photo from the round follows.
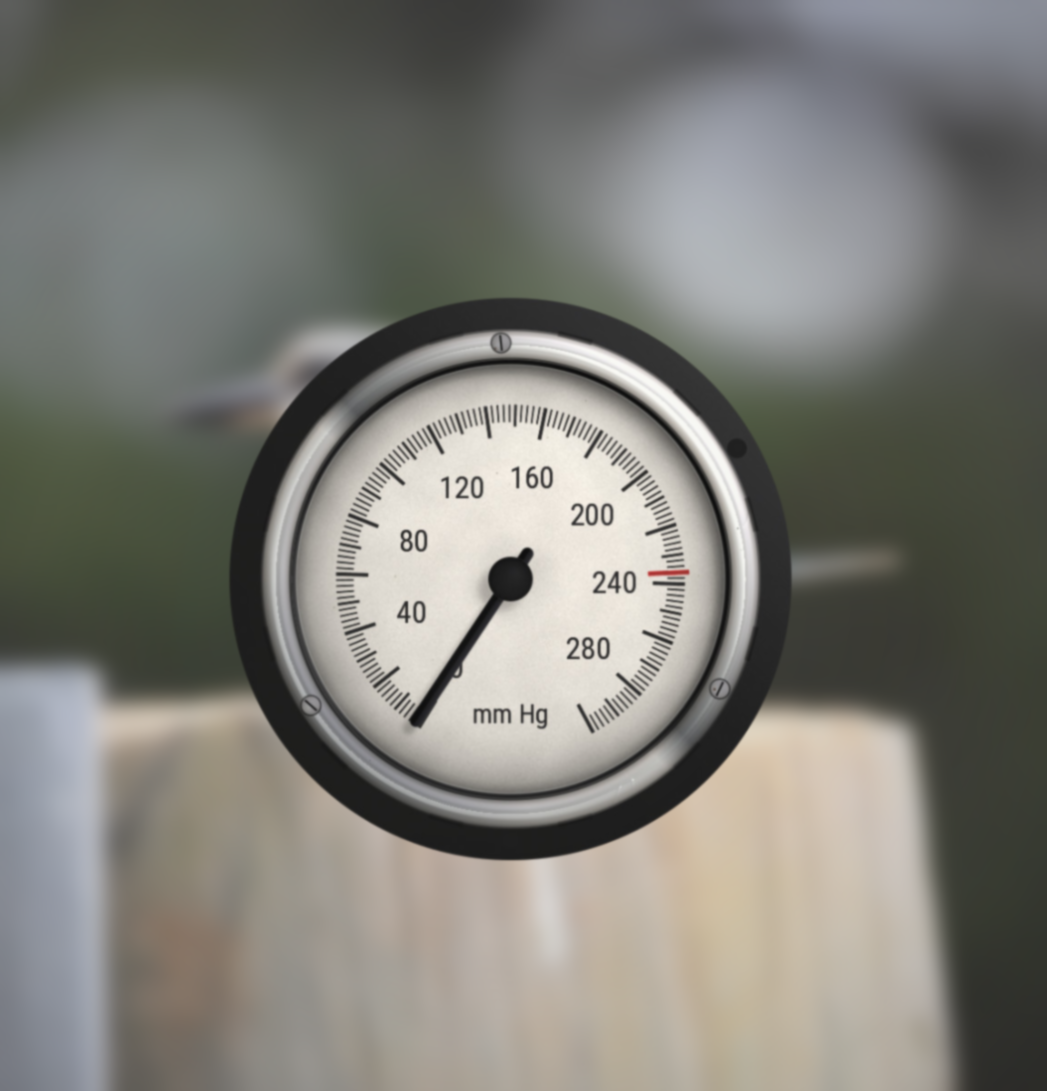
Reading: 2 mmHg
